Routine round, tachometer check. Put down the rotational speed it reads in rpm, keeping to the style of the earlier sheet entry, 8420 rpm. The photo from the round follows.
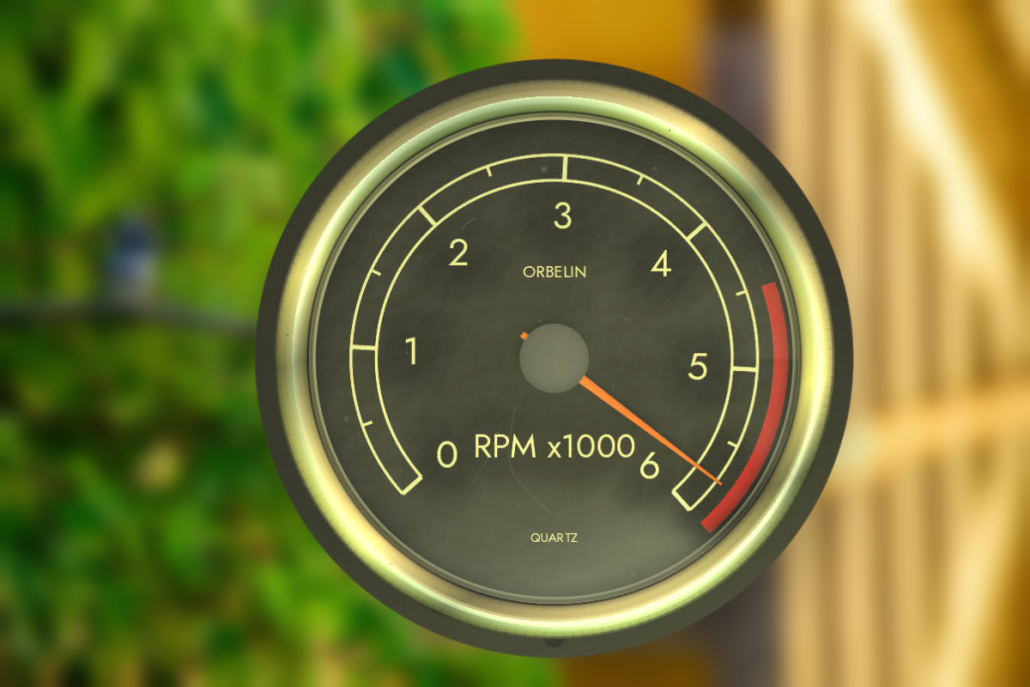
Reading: 5750 rpm
